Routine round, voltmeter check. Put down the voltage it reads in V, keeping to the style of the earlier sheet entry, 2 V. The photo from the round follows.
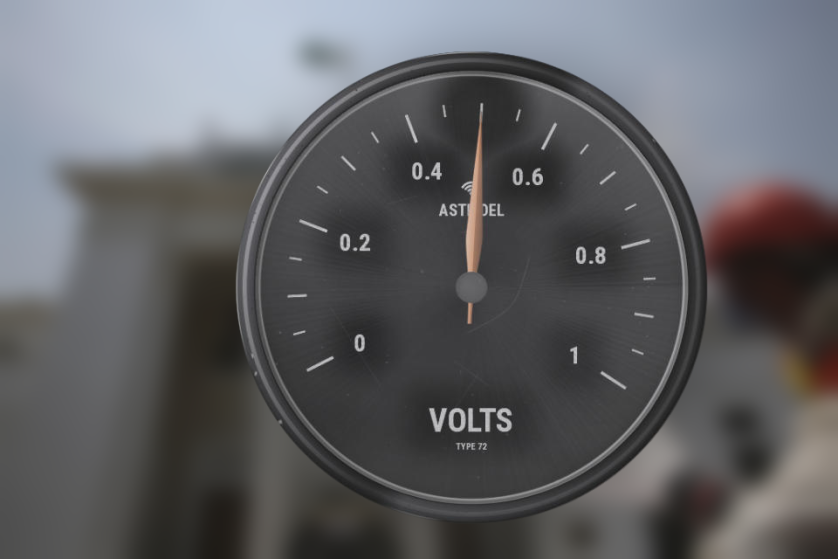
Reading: 0.5 V
